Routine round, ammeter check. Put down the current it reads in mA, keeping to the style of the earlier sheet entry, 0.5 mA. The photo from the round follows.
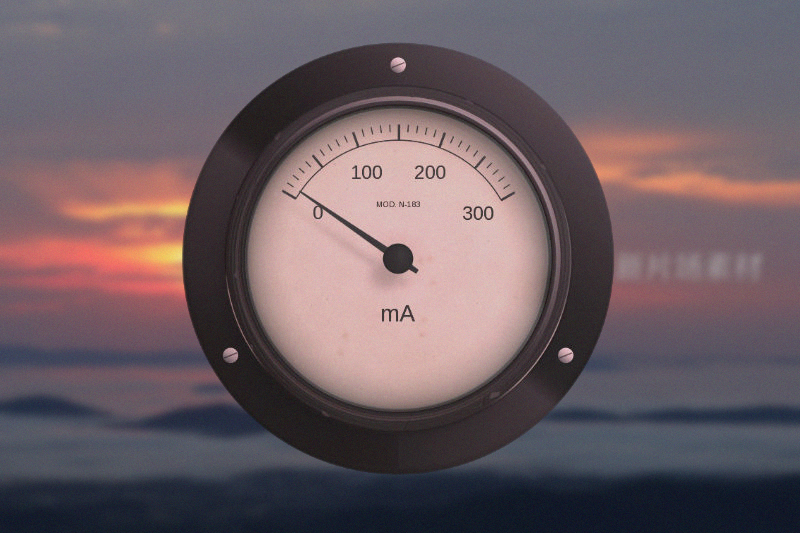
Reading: 10 mA
